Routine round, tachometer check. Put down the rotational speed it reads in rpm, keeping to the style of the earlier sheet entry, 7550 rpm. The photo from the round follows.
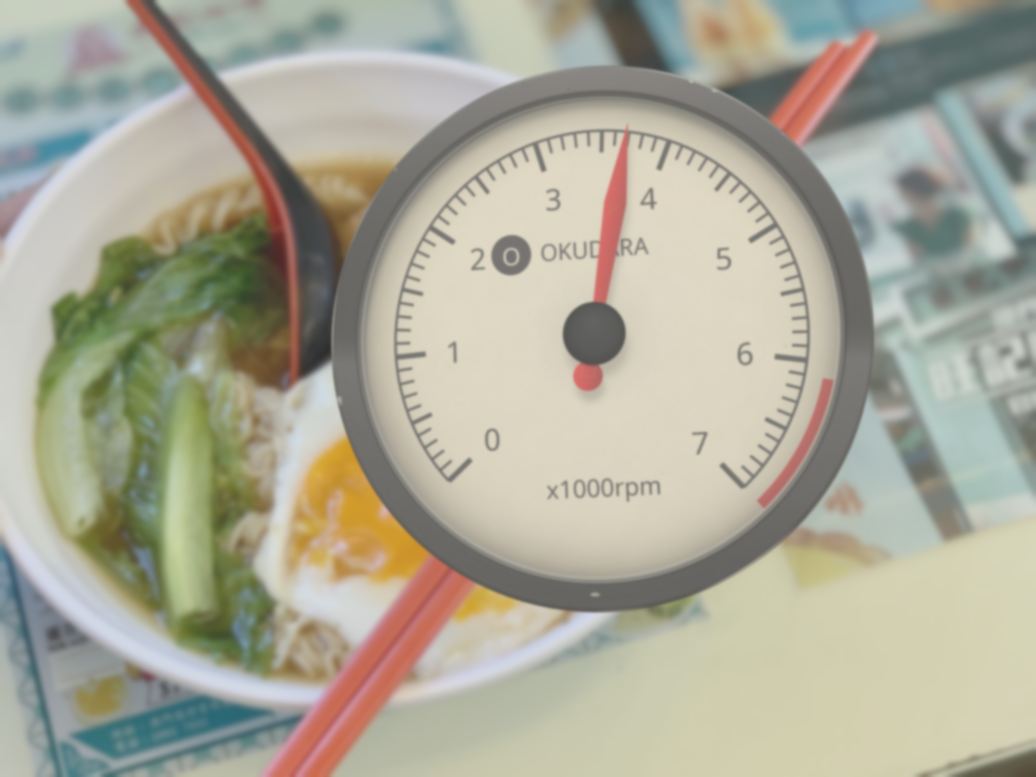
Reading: 3700 rpm
